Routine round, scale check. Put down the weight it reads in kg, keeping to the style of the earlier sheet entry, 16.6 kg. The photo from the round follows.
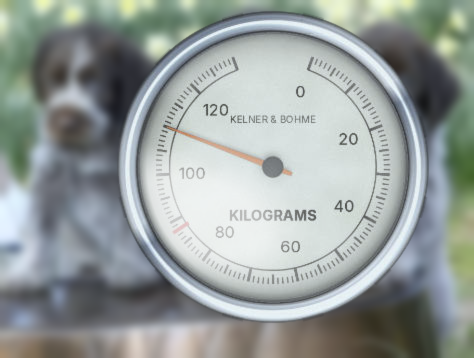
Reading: 110 kg
